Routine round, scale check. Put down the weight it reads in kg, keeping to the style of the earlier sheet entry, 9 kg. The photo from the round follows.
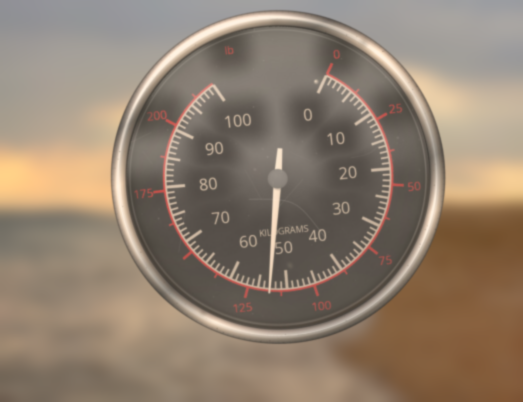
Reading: 53 kg
